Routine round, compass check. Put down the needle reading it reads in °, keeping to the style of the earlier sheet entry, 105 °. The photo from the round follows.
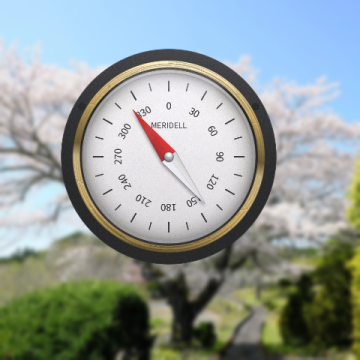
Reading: 322.5 °
